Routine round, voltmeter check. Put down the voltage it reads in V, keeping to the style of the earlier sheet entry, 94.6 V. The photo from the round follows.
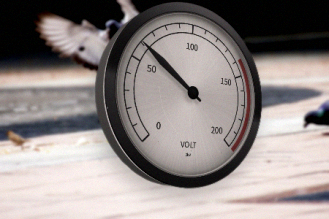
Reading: 60 V
